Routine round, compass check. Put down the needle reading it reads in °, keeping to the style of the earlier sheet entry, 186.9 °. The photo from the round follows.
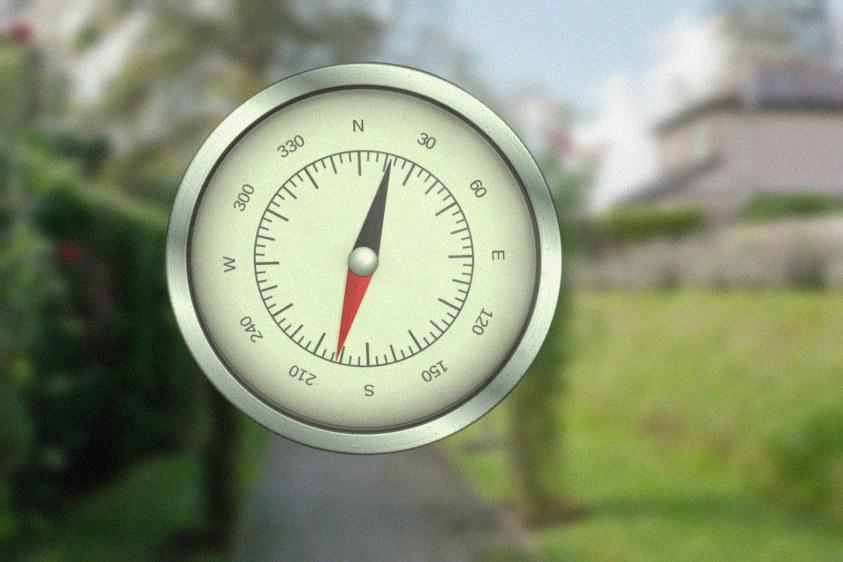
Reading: 197.5 °
